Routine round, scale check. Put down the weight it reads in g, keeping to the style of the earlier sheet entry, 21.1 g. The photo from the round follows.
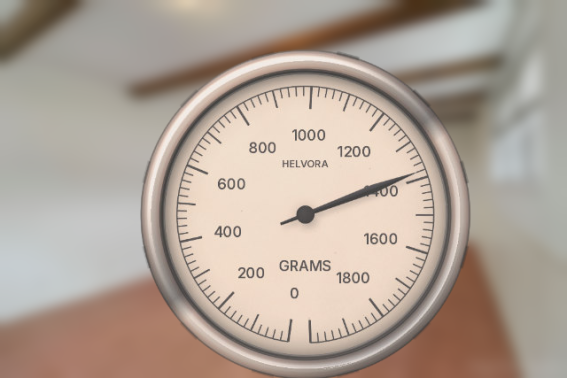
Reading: 1380 g
